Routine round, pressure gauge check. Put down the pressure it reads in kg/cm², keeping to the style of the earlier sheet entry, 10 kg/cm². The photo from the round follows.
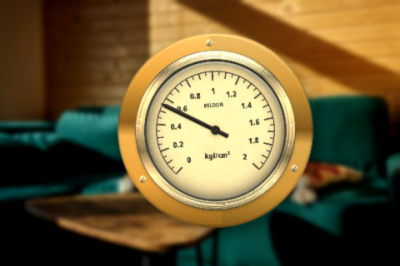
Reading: 0.55 kg/cm²
